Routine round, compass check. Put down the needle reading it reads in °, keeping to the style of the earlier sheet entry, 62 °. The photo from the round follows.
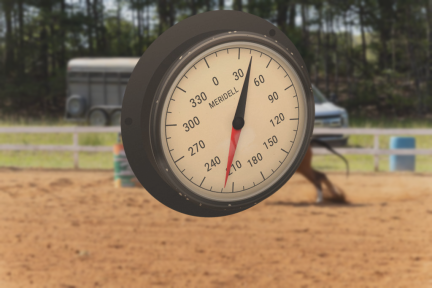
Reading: 220 °
